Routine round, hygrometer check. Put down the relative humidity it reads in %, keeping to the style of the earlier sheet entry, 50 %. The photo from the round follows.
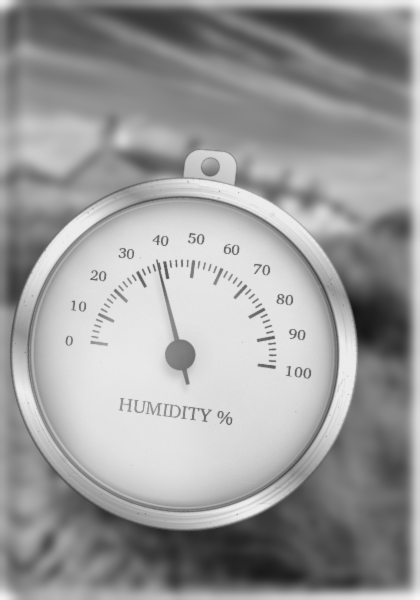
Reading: 38 %
